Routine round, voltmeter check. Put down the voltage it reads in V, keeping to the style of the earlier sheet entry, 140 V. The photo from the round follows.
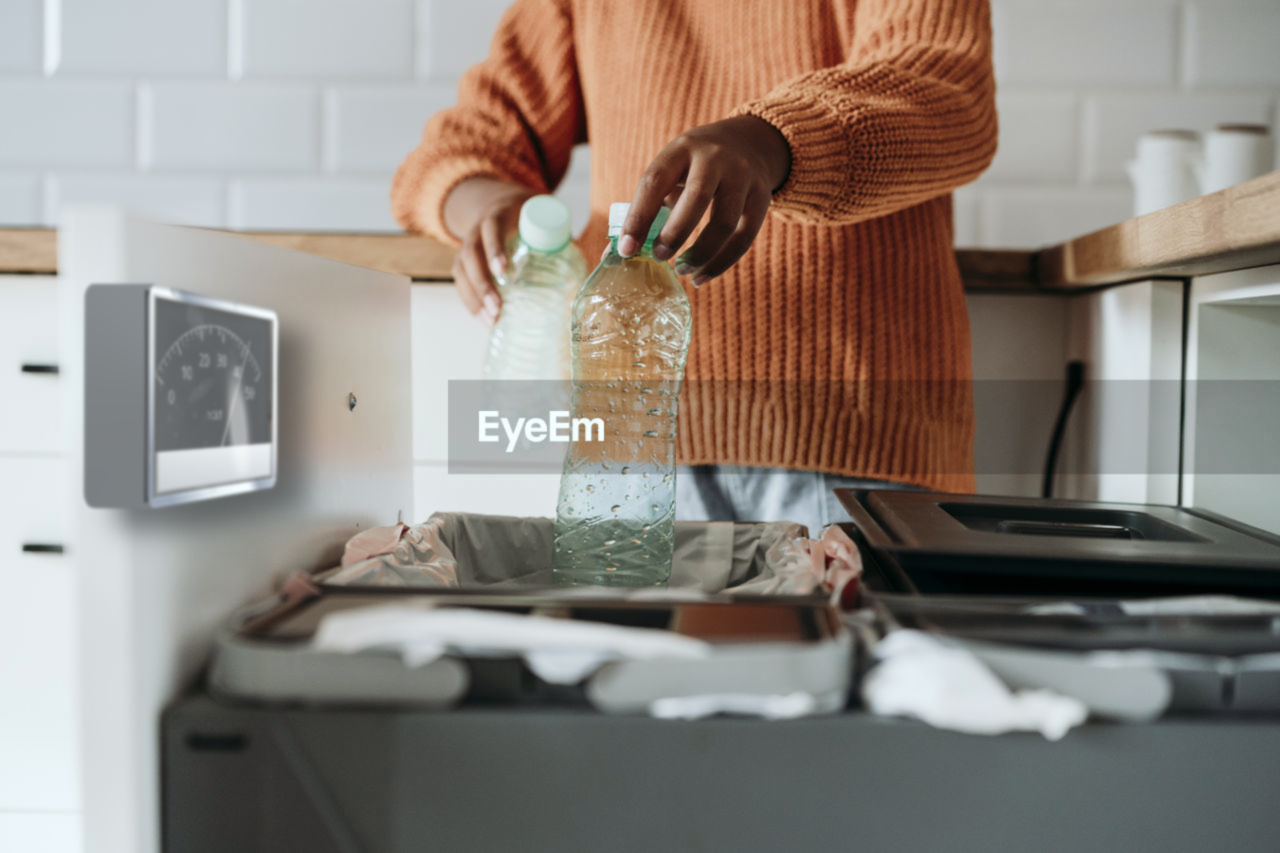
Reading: 40 V
